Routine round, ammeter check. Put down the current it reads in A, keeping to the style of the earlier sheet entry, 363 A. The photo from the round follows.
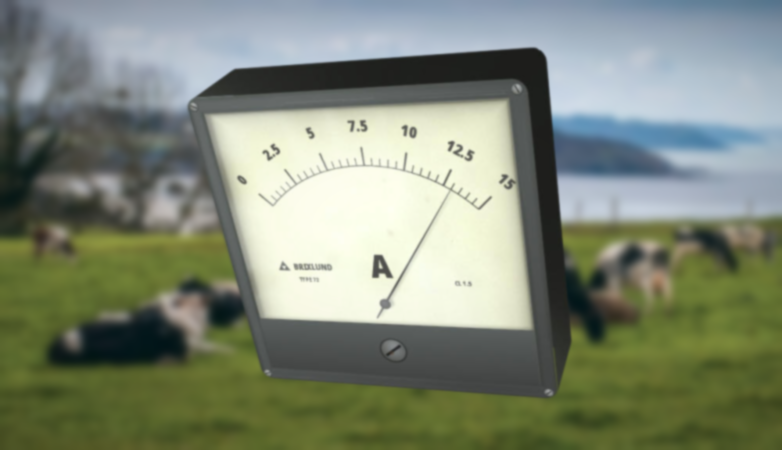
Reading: 13 A
